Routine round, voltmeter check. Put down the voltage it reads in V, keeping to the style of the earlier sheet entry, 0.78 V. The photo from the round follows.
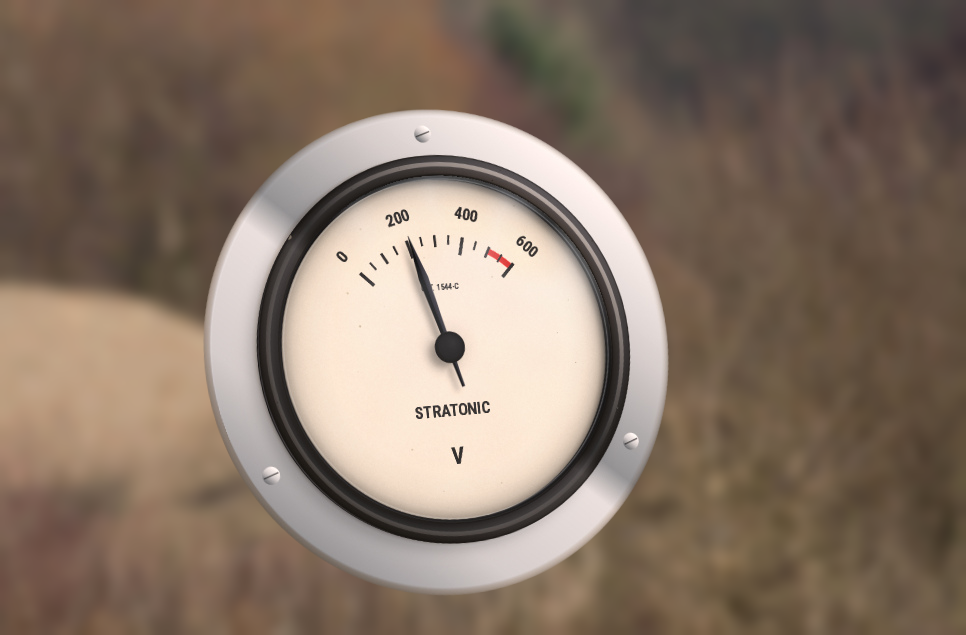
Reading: 200 V
